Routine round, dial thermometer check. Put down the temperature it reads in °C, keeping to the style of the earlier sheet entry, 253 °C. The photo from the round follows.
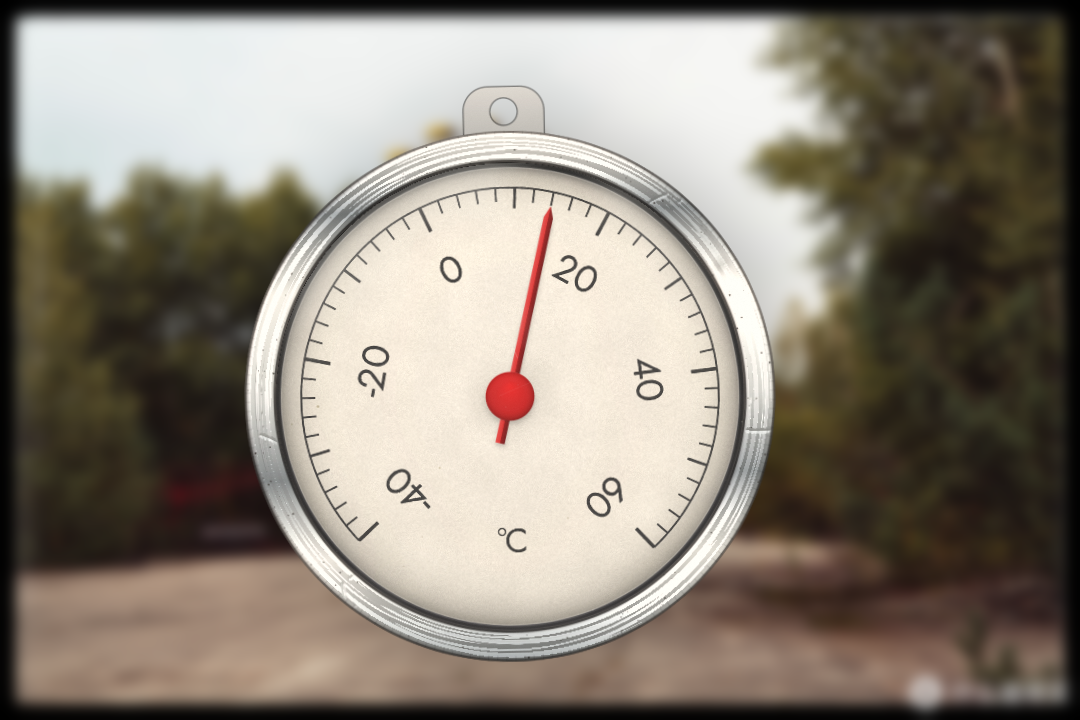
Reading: 14 °C
